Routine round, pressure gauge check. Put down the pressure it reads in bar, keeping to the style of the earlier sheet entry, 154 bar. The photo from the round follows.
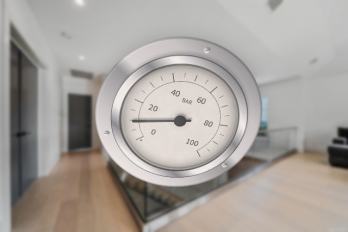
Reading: 10 bar
